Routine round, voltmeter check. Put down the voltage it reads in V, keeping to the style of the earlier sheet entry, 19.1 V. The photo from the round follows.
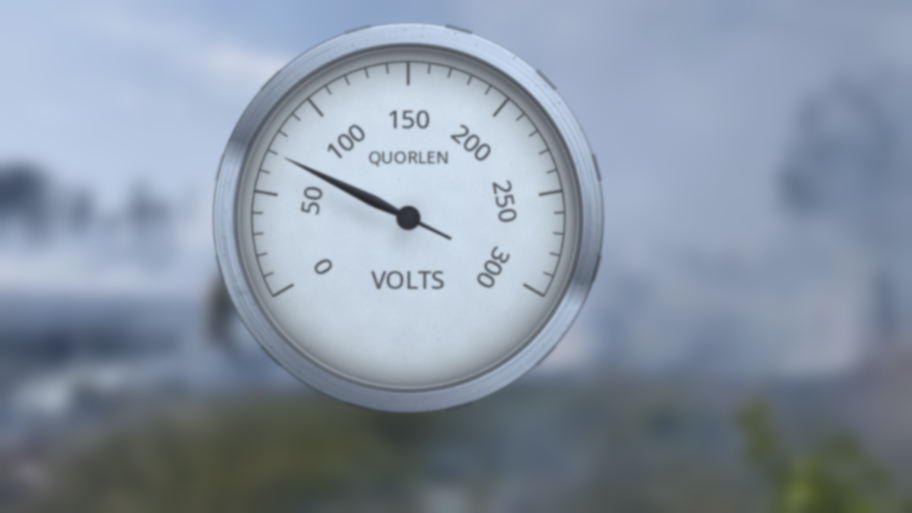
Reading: 70 V
